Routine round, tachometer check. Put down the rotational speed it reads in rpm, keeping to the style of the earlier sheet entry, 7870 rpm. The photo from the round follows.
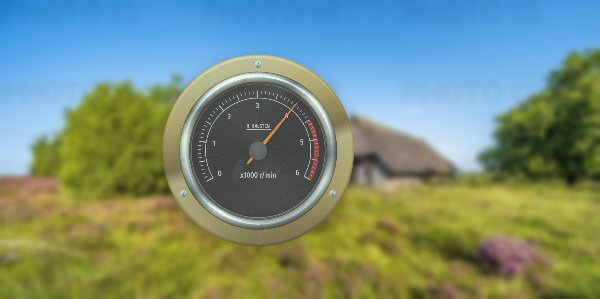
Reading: 4000 rpm
